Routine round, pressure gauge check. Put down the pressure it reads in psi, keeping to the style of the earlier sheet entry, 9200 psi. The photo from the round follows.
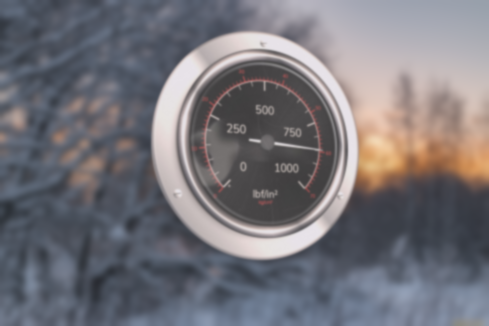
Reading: 850 psi
